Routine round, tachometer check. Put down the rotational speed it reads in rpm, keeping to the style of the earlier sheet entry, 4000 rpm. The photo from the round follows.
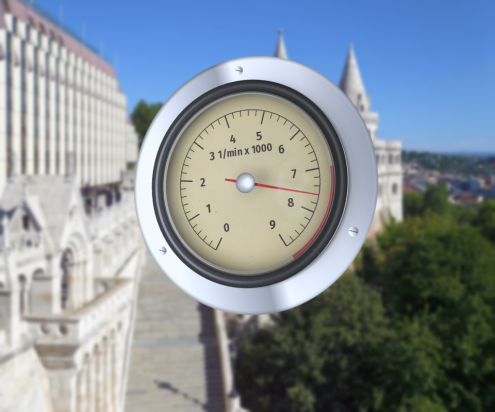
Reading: 7600 rpm
